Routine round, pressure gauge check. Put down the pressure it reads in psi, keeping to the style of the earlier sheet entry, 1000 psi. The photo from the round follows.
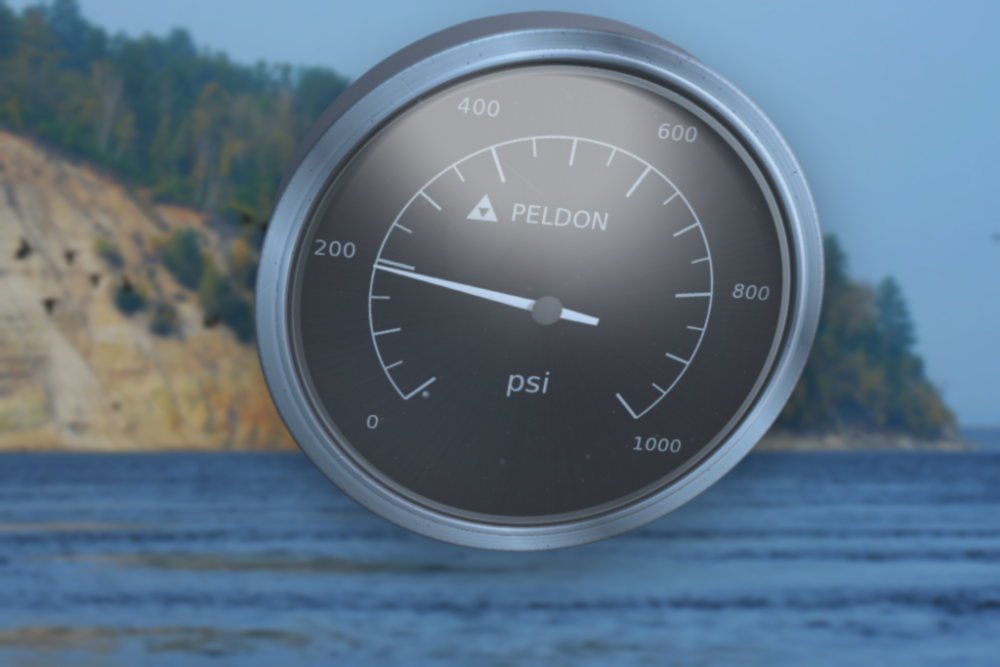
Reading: 200 psi
